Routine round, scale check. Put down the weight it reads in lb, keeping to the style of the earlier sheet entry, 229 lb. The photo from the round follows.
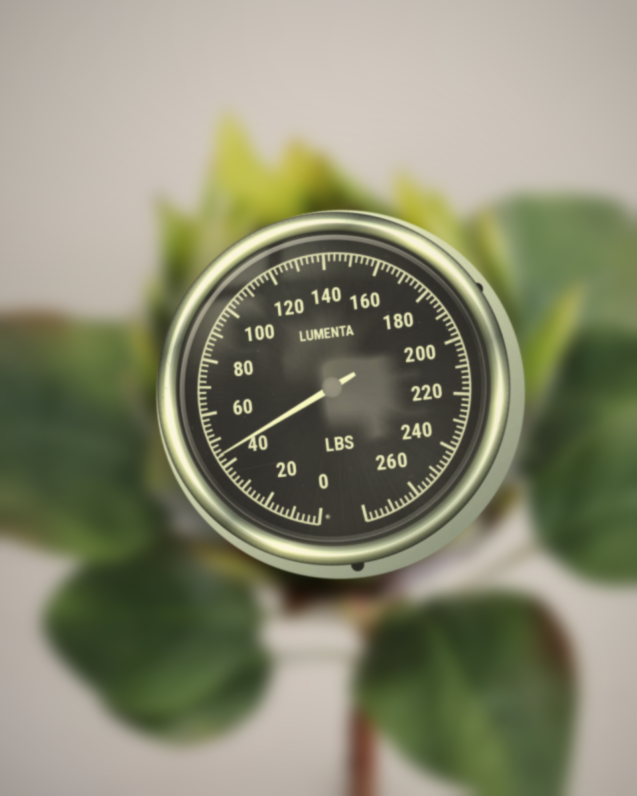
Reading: 44 lb
